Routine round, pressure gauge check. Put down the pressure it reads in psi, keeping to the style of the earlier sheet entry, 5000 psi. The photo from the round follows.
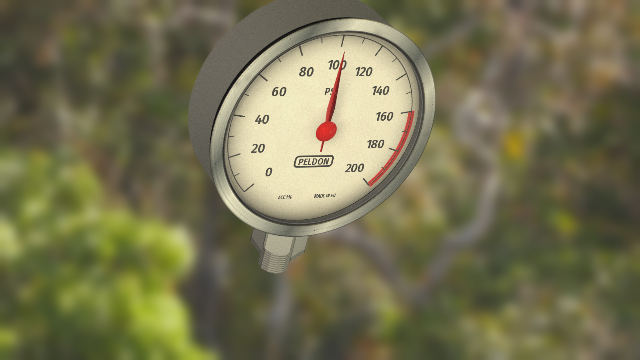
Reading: 100 psi
